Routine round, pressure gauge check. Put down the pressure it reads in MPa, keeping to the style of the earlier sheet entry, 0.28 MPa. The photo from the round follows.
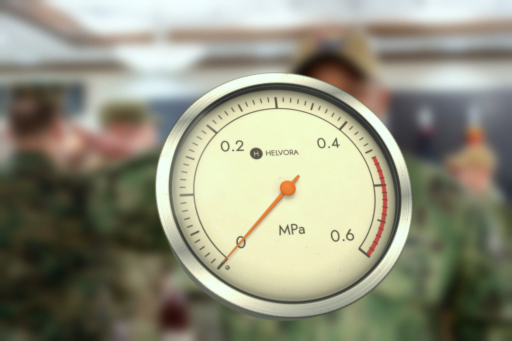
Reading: 0 MPa
